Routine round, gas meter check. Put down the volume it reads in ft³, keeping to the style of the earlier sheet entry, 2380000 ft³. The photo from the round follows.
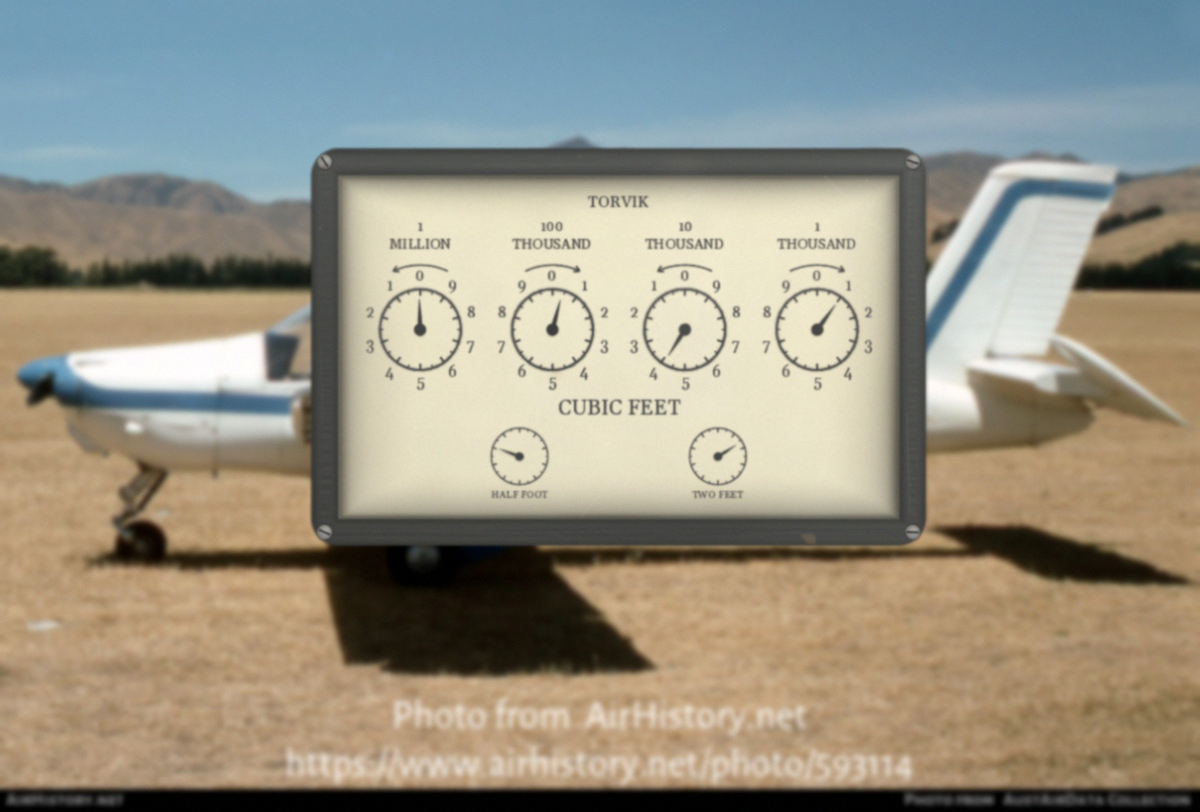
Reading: 4100 ft³
